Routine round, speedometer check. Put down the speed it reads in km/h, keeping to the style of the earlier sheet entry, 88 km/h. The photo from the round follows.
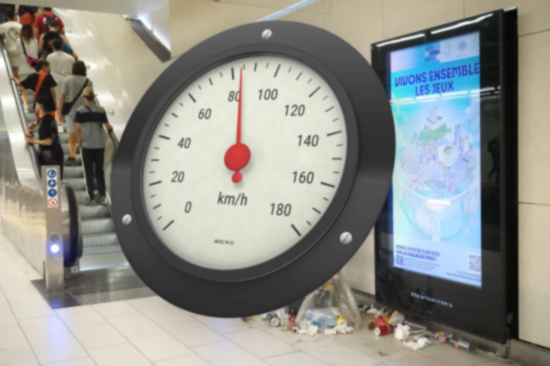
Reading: 85 km/h
